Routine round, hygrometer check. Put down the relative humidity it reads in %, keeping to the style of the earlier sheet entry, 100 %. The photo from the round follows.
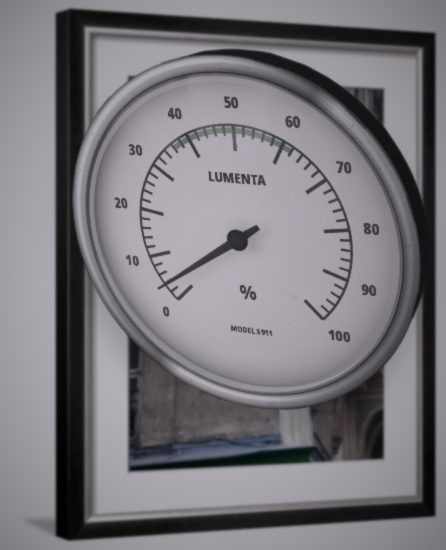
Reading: 4 %
